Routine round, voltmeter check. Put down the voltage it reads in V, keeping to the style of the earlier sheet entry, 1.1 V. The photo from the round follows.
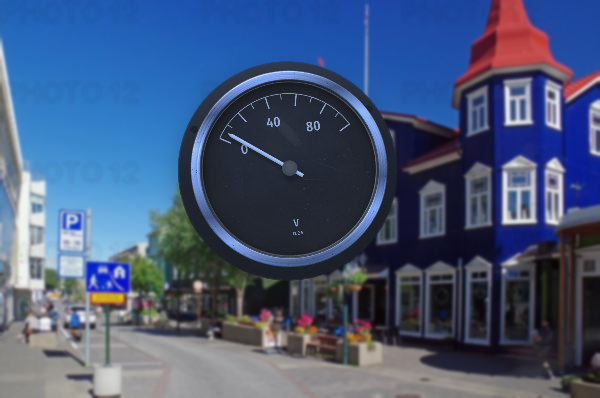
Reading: 5 V
